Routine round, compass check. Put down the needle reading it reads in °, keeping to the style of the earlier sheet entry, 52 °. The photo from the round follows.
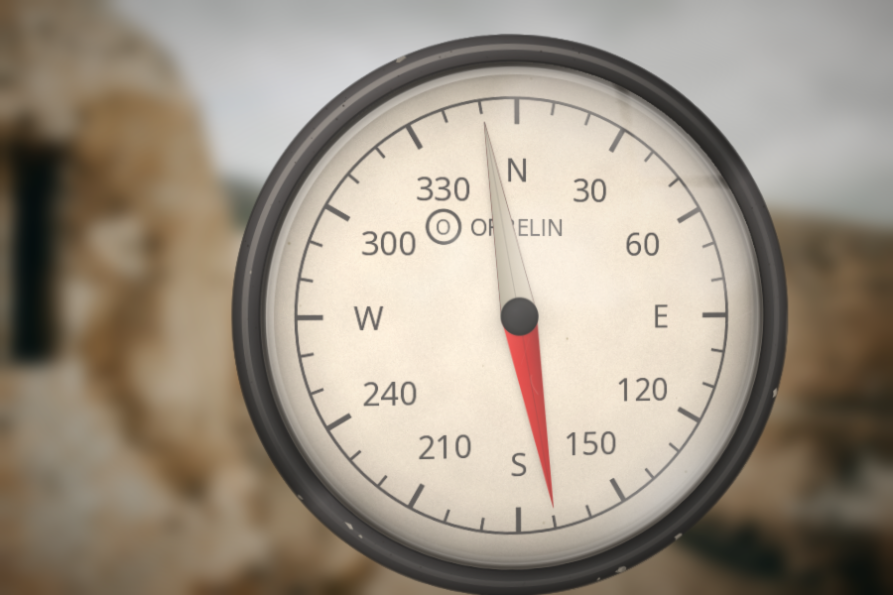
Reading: 170 °
